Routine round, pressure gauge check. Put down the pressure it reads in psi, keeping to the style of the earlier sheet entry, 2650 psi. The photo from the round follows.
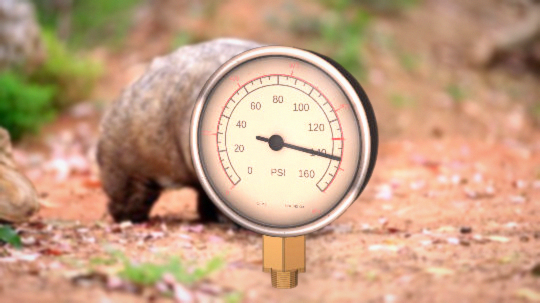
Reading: 140 psi
